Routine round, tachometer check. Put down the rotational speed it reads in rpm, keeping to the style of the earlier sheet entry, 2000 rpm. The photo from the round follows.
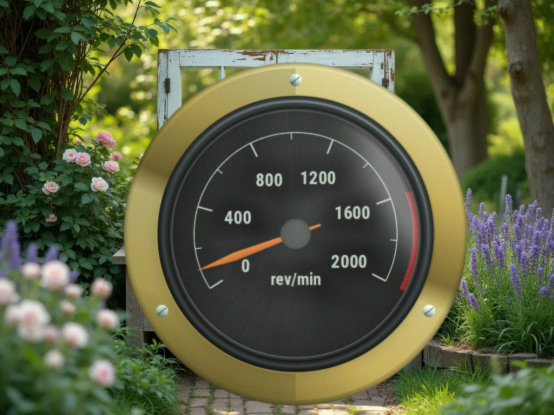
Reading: 100 rpm
